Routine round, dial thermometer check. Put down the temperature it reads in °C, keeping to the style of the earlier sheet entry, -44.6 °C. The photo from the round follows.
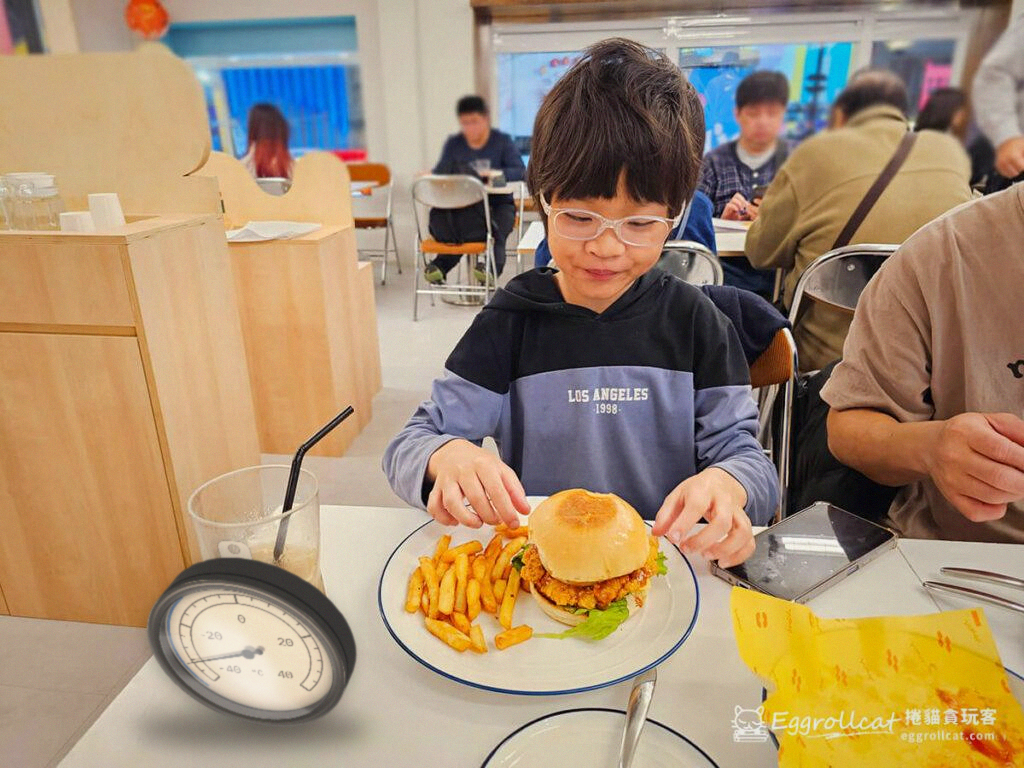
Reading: -32 °C
